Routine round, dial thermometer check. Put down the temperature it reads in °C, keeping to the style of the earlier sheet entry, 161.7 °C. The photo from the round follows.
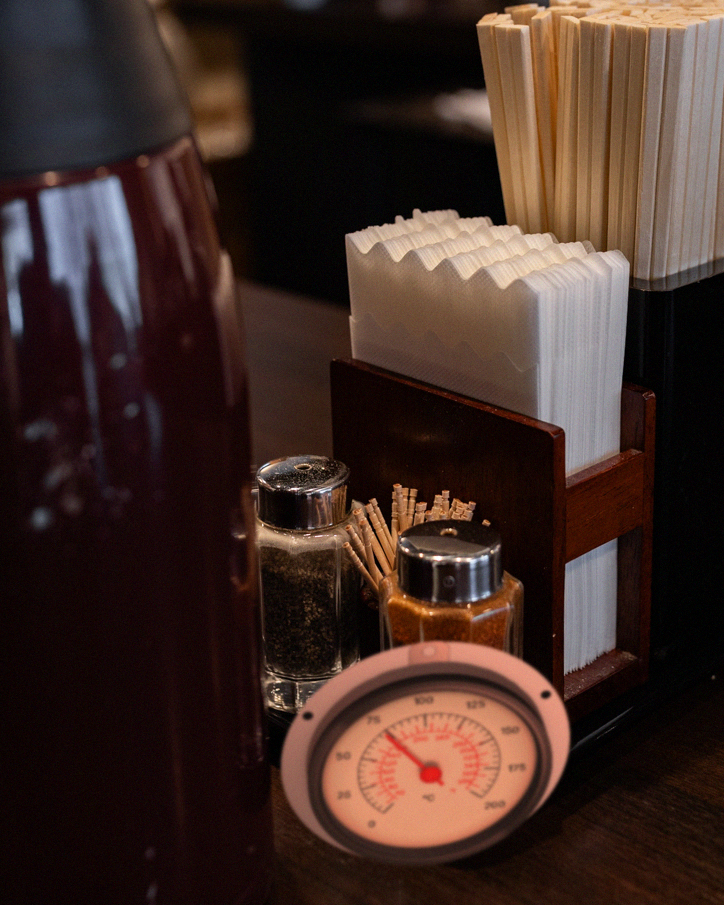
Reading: 75 °C
